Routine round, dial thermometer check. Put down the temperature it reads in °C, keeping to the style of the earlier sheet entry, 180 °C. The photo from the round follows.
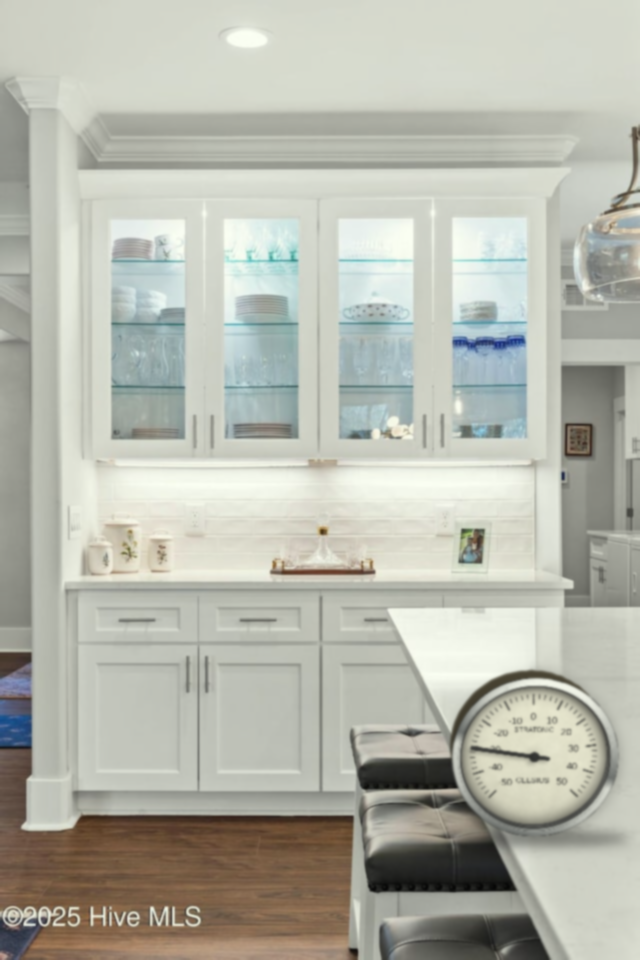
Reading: -30 °C
